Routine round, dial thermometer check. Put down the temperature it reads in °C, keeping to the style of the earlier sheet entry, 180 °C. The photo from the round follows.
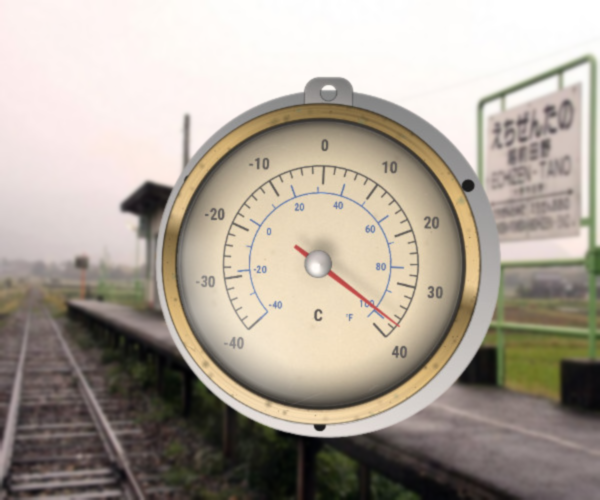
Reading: 37 °C
